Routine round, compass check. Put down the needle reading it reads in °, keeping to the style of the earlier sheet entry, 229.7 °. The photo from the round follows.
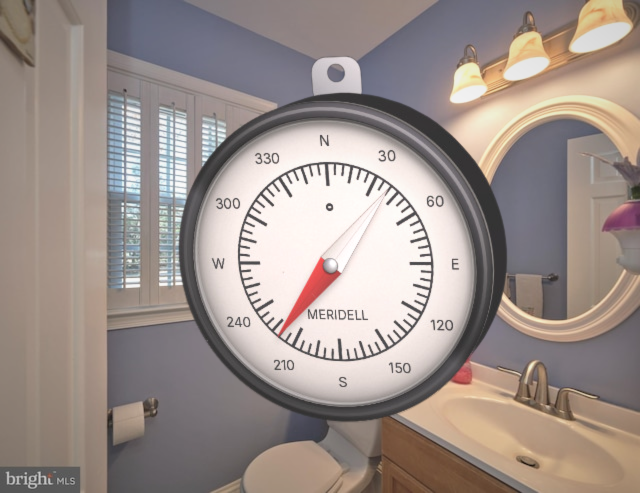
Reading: 220 °
